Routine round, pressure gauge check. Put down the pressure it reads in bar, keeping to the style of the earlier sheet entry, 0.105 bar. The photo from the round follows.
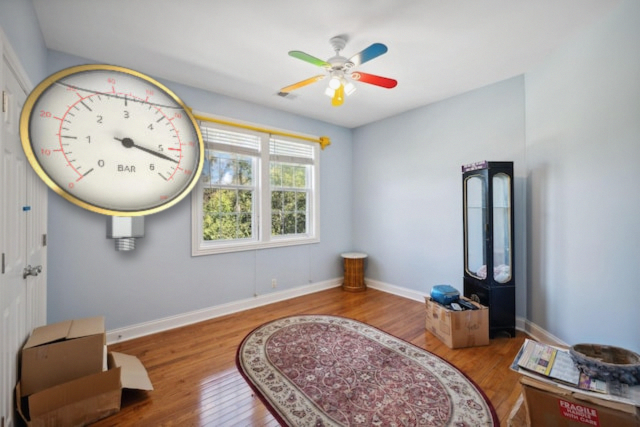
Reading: 5.4 bar
